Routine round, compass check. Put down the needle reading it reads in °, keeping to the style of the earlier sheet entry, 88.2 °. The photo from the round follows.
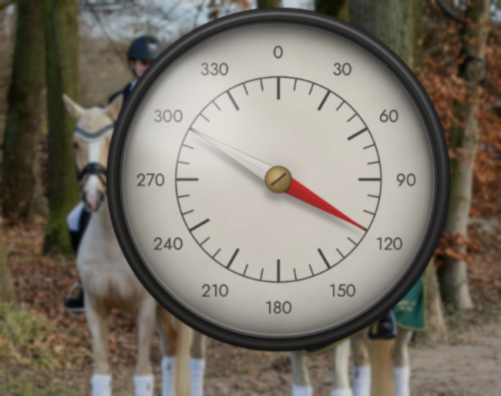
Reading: 120 °
